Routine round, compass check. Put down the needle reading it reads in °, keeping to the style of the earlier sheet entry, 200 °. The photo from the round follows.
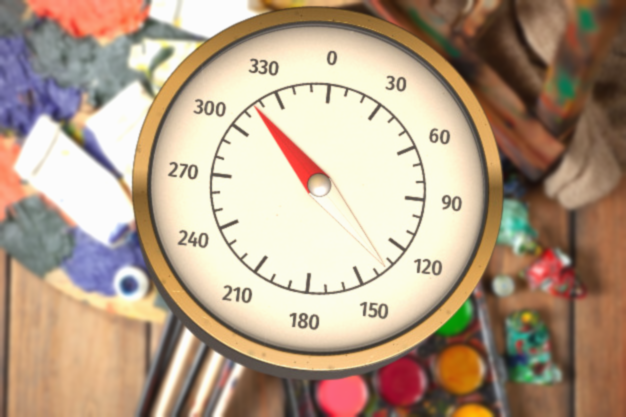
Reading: 315 °
